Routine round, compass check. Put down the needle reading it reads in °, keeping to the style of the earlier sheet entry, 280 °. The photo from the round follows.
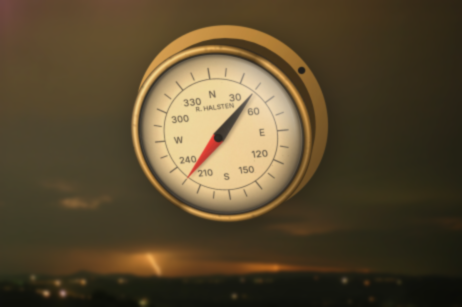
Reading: 225 °
